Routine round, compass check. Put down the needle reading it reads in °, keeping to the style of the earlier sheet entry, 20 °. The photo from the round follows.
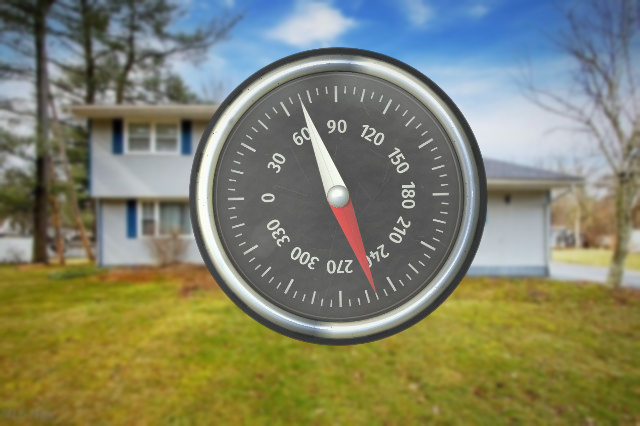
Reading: 250 °
